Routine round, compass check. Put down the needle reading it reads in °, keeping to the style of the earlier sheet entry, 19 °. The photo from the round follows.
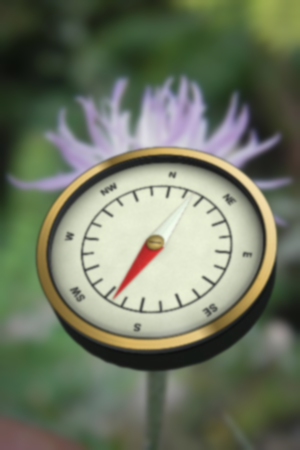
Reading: 202.5 °
